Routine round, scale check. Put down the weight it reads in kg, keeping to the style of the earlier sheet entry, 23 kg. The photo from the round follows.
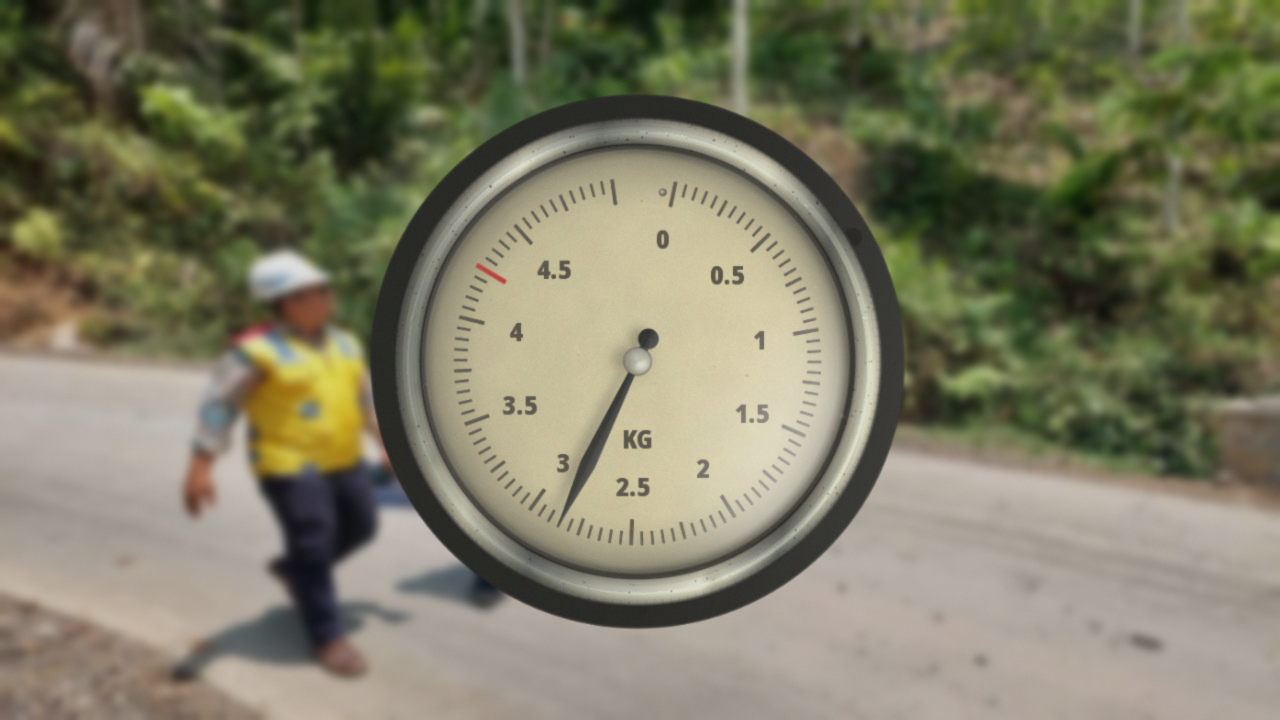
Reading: 2.85 kg
